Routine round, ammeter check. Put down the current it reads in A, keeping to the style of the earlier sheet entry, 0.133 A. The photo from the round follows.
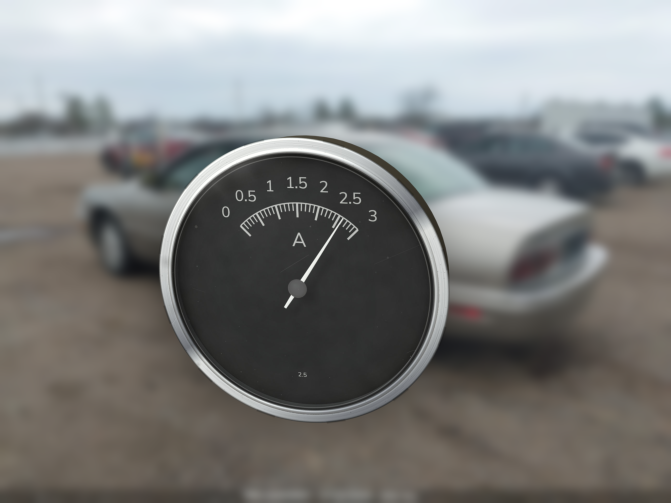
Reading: 2.6 A
